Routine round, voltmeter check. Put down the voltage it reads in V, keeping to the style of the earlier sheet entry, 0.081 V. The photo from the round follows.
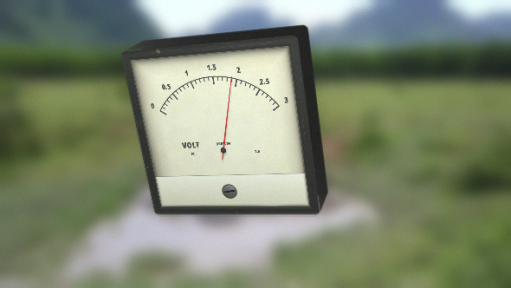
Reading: 1.9 V
